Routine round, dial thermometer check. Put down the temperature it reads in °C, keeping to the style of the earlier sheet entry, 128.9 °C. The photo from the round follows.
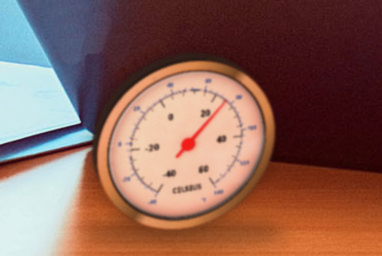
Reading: 24 °C
